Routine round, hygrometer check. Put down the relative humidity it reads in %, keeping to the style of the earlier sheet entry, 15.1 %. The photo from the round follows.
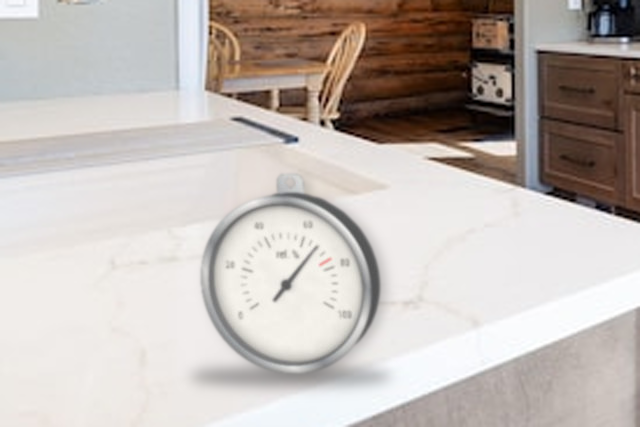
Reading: 68 %
